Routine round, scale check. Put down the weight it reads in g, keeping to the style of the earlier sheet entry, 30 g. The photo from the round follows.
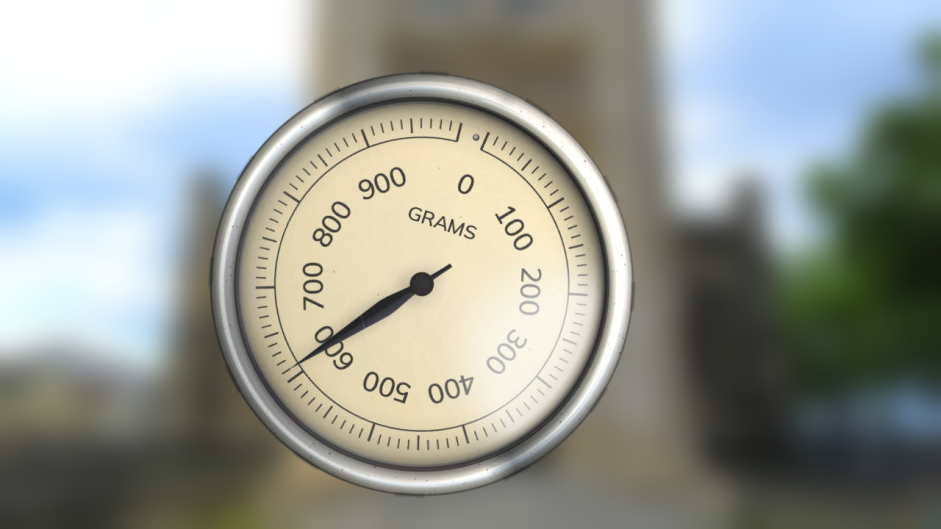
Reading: 610 g
